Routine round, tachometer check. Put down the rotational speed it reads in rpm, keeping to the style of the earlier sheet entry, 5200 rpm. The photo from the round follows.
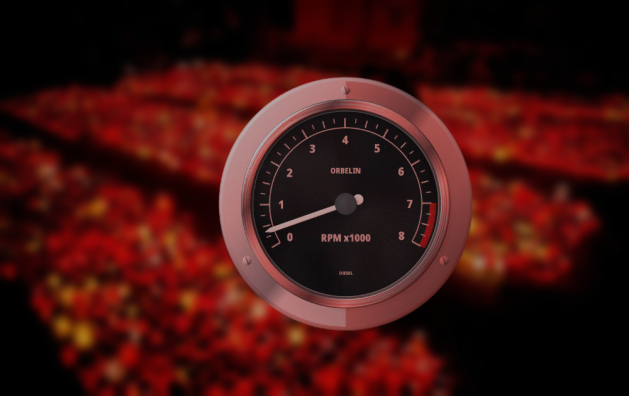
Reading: 375 rpm
